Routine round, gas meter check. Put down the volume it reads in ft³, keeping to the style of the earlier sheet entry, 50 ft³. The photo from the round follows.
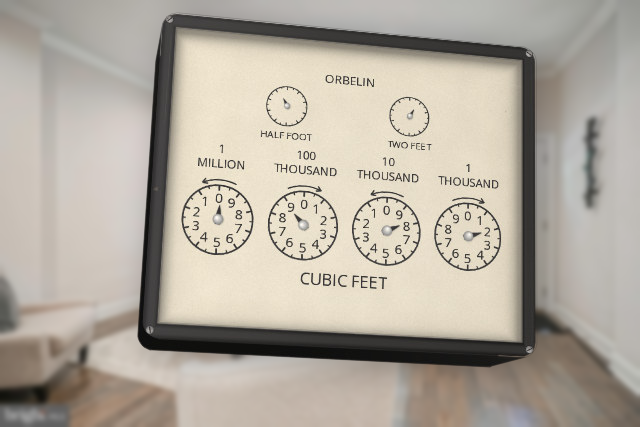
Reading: 988200 ft³
